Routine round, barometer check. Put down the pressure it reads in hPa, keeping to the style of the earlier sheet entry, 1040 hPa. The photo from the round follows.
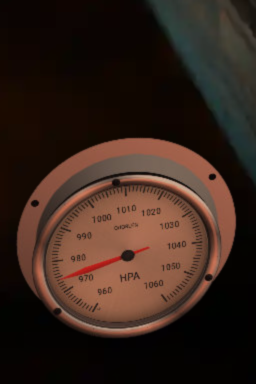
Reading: 975 hPa
